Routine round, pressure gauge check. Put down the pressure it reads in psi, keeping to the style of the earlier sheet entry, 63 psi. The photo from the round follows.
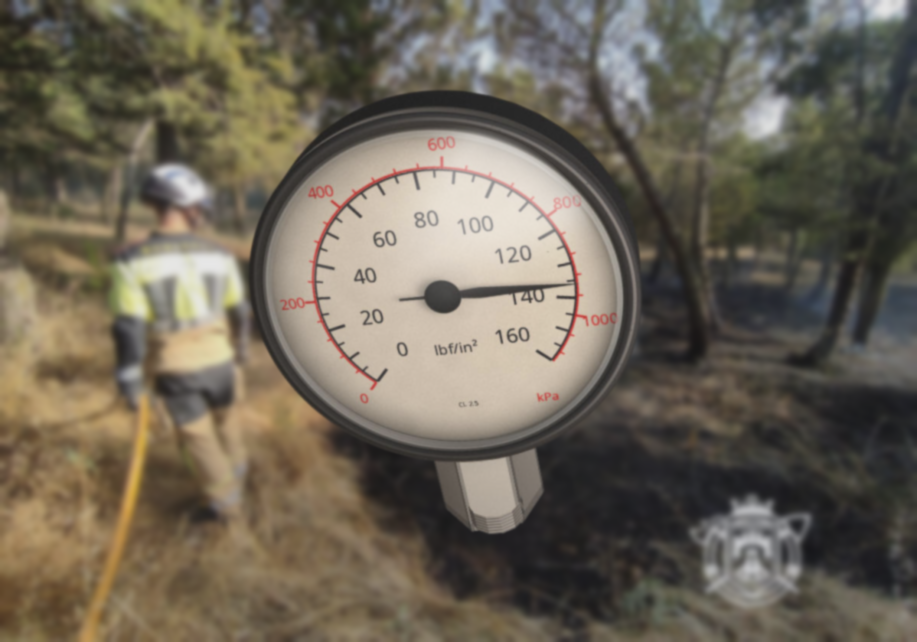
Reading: 135 psi
